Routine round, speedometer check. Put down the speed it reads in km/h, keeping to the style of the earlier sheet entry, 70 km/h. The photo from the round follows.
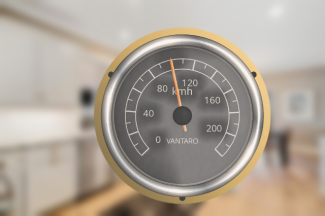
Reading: 100 km/h
